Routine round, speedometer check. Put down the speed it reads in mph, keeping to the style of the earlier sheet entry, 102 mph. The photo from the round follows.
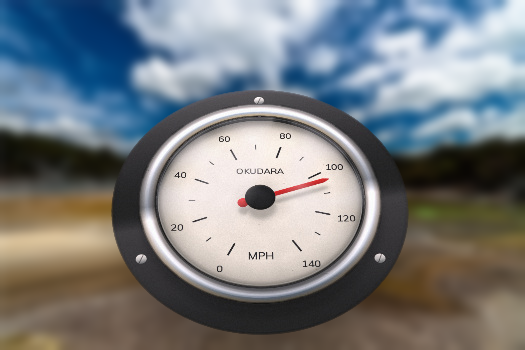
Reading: 105 mph
